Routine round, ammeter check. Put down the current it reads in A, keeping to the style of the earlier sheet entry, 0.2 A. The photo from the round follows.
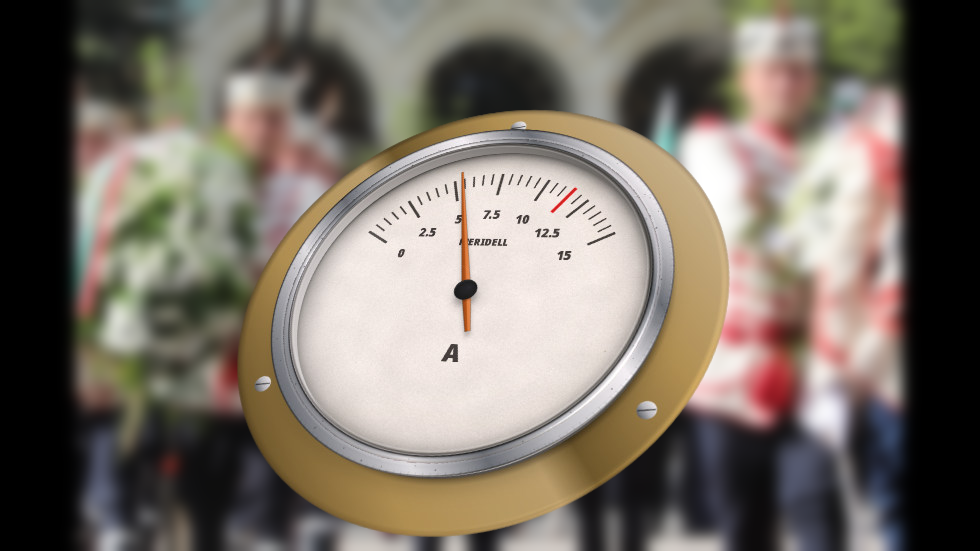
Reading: 5.5 A
